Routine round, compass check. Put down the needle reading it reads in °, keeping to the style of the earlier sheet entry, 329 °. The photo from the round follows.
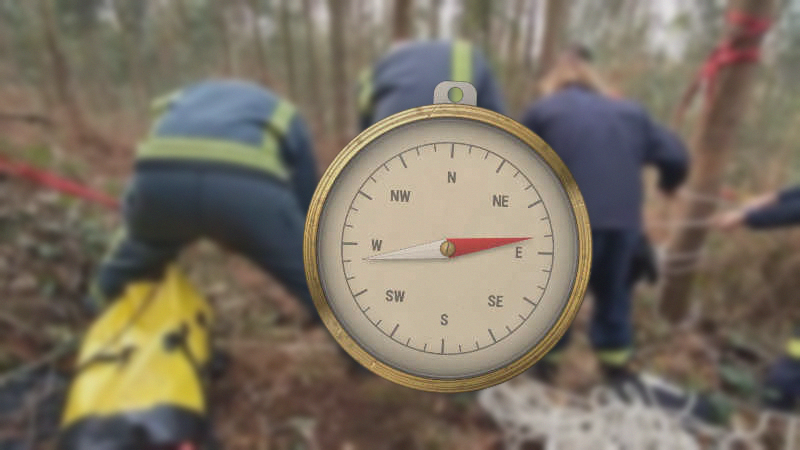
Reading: 80 °
